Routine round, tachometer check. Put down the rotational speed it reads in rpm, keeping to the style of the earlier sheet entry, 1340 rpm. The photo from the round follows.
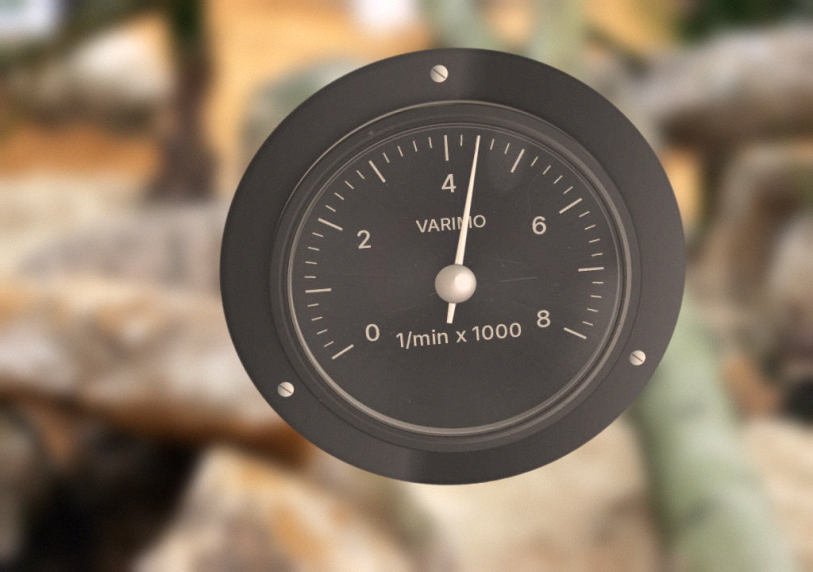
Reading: 4400 rpm
